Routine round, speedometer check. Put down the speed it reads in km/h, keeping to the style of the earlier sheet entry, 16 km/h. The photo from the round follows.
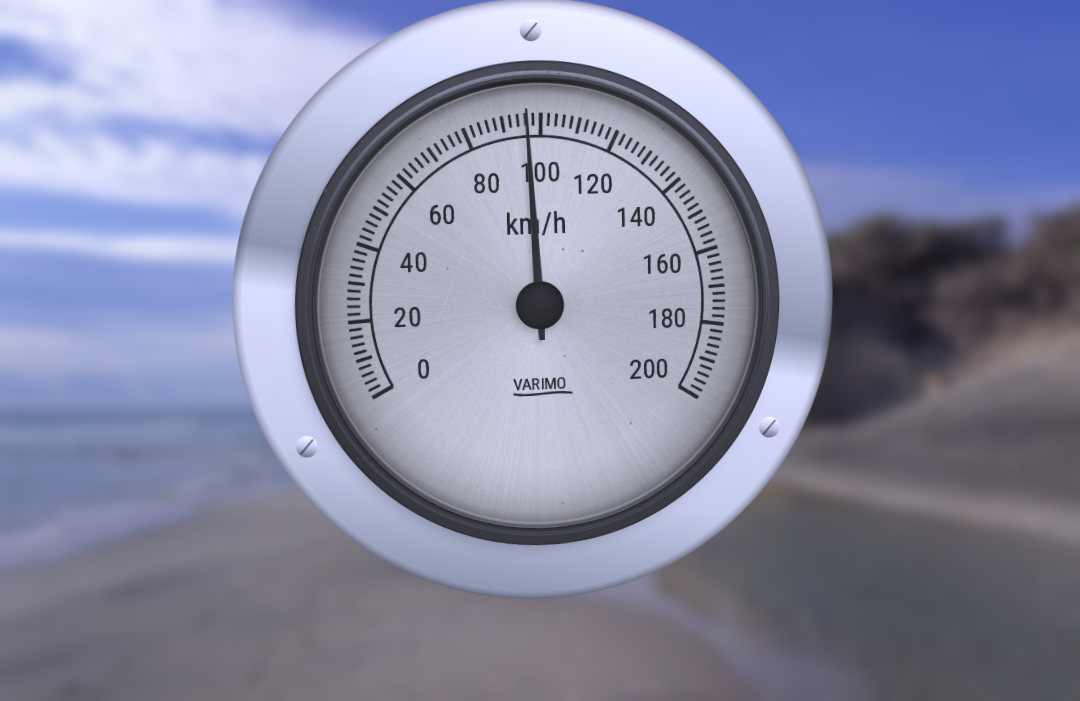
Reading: 96 km/h
